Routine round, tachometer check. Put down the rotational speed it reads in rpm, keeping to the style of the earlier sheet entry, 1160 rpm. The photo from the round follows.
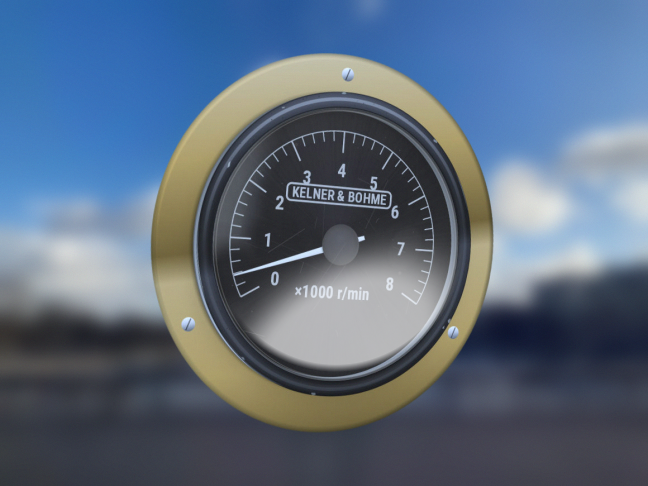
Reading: 400 rpm
